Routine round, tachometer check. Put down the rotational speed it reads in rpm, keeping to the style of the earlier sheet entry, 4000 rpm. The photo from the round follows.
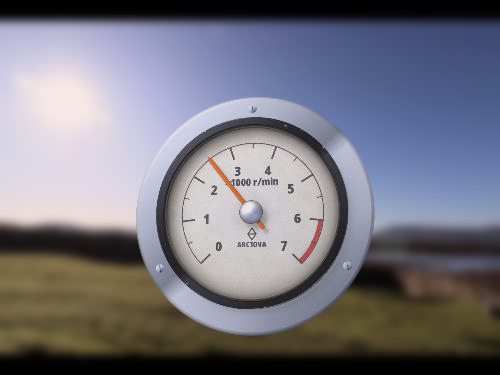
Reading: 2500 rpm
